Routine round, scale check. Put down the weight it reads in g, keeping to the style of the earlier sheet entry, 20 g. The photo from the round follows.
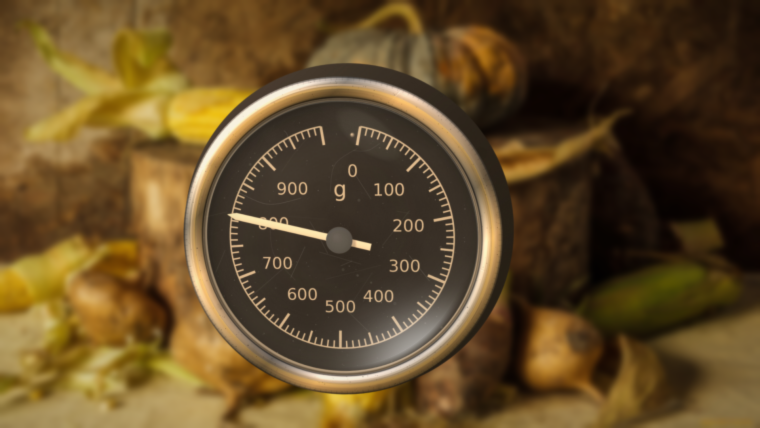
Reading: 800 g
